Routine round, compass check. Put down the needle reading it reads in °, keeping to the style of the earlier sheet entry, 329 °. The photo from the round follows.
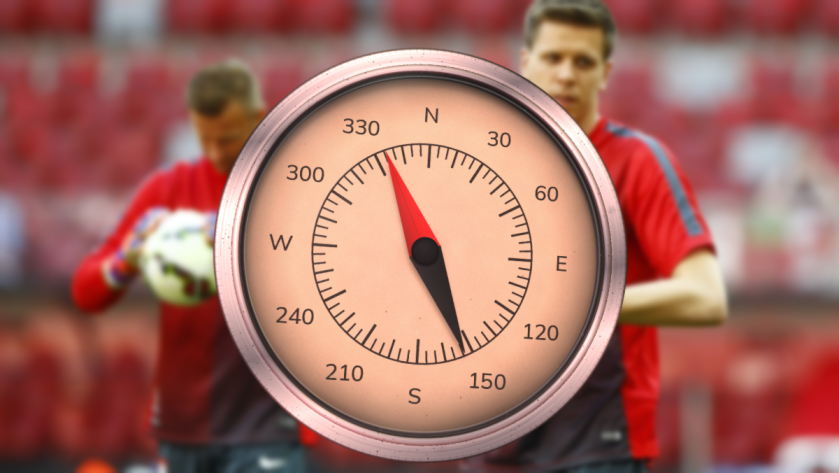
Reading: 335 °
